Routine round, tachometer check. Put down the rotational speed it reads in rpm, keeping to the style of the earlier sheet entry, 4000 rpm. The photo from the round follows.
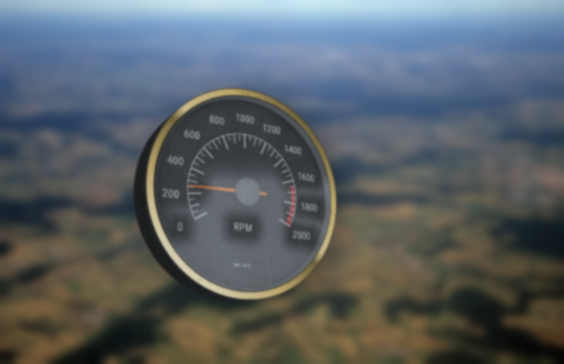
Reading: 250 rpm
